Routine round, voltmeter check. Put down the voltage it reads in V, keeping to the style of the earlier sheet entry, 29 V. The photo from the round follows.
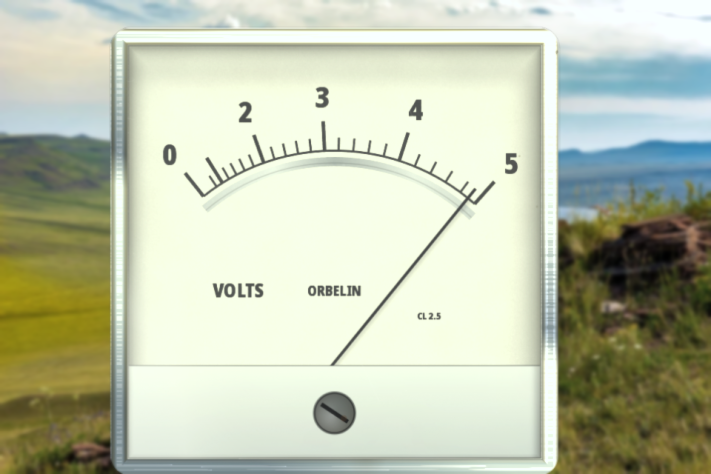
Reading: 4.9 V
